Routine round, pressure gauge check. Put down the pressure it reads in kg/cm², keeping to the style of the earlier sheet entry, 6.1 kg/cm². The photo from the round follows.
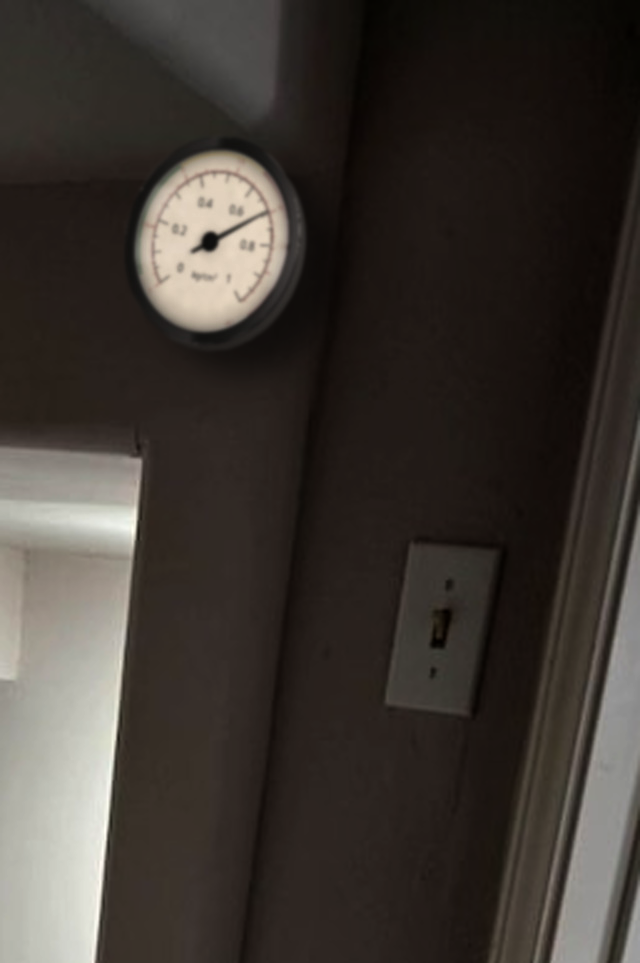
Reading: 0.7 kg/cm²
